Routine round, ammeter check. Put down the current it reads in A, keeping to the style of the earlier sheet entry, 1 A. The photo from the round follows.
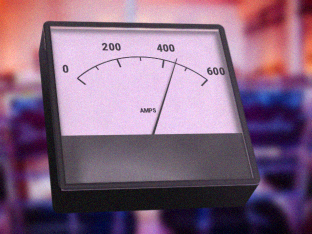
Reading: 450 A
